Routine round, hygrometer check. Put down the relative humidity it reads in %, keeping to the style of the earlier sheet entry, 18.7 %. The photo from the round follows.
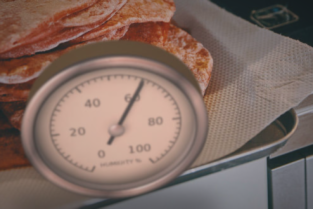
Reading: 60 %
